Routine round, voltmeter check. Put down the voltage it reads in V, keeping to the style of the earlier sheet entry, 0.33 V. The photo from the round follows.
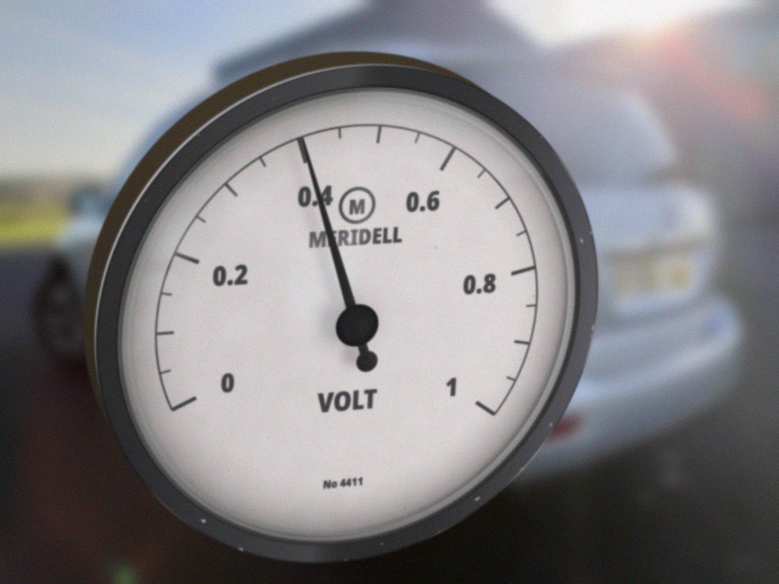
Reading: 0.4 V
